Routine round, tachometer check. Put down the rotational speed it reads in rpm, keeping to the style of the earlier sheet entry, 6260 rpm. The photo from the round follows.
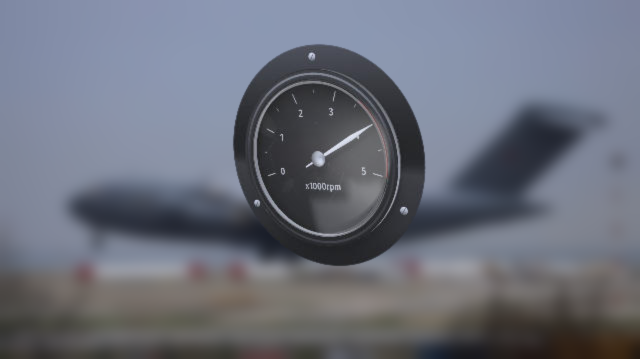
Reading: 4000 rpm
